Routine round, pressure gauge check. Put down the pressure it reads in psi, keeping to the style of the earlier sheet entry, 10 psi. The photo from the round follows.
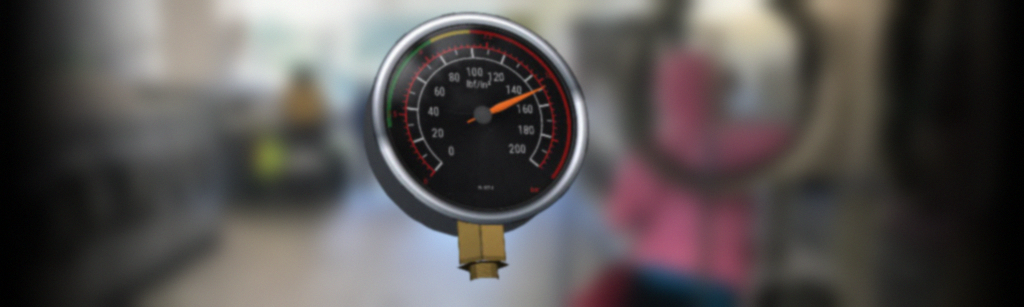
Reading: 150 psi
